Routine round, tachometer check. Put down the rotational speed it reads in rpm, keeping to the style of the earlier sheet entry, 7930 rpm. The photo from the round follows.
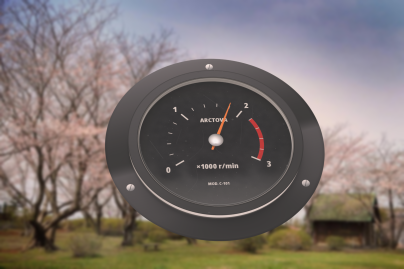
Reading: 1800 rpm
